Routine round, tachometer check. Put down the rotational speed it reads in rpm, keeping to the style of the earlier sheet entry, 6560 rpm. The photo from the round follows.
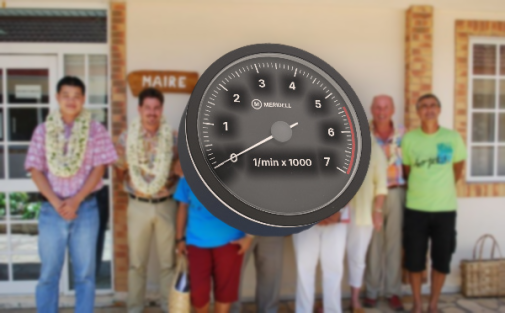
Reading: 0 rpm
